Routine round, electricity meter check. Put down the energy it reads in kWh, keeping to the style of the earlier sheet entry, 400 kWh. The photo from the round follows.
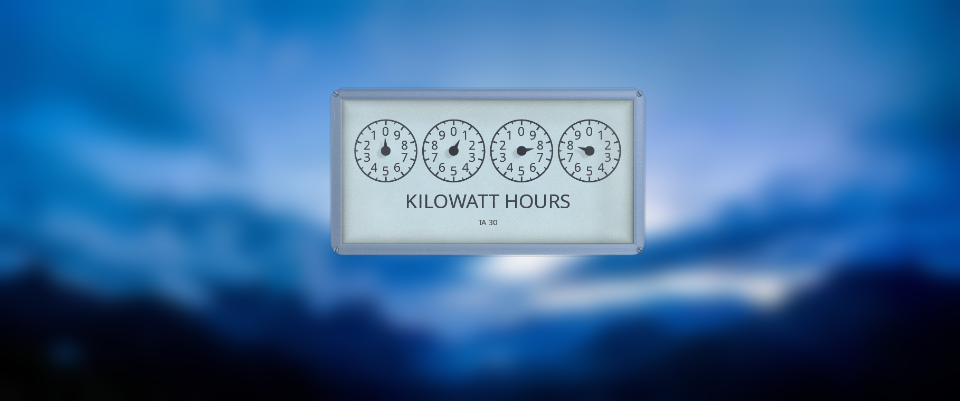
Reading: 78 kWh
